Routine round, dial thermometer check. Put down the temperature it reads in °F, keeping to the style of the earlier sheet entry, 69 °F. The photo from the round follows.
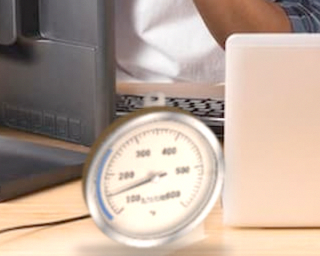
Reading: 150 °F
